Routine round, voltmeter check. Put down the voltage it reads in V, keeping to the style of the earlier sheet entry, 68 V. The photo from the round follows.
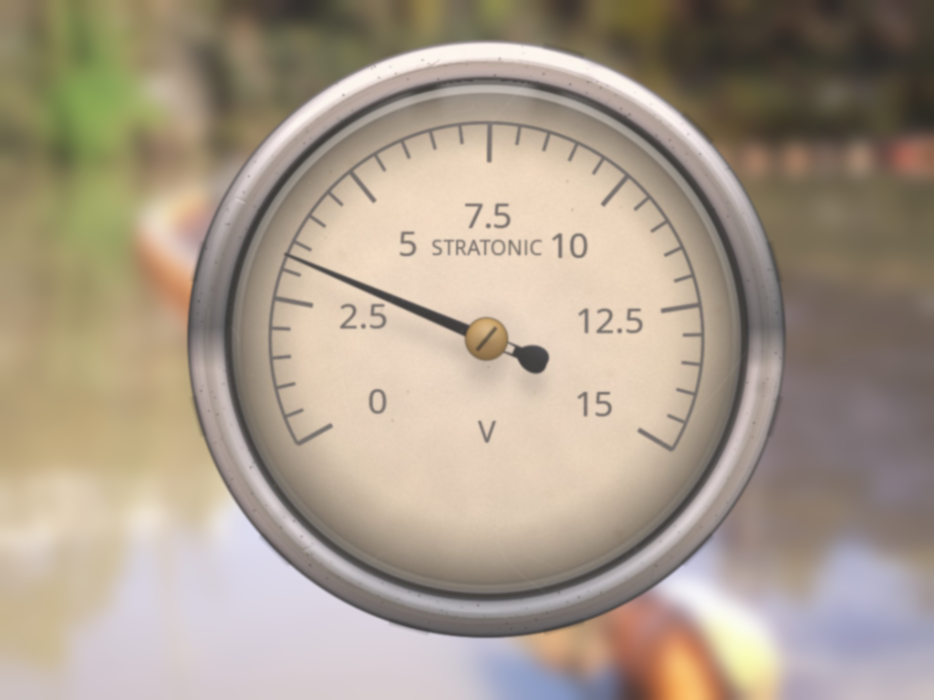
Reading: 3.25 V
